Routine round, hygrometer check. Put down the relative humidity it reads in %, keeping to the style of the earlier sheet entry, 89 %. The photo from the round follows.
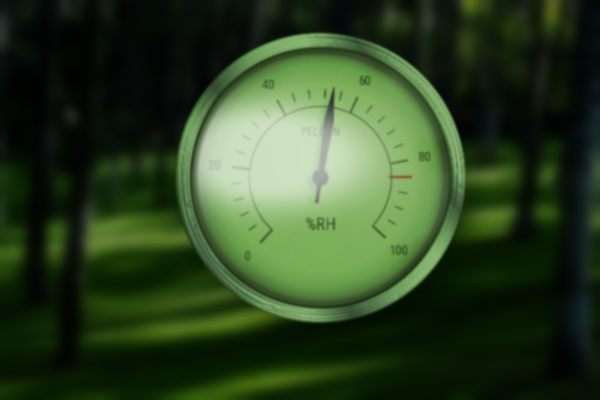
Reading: 54 %
